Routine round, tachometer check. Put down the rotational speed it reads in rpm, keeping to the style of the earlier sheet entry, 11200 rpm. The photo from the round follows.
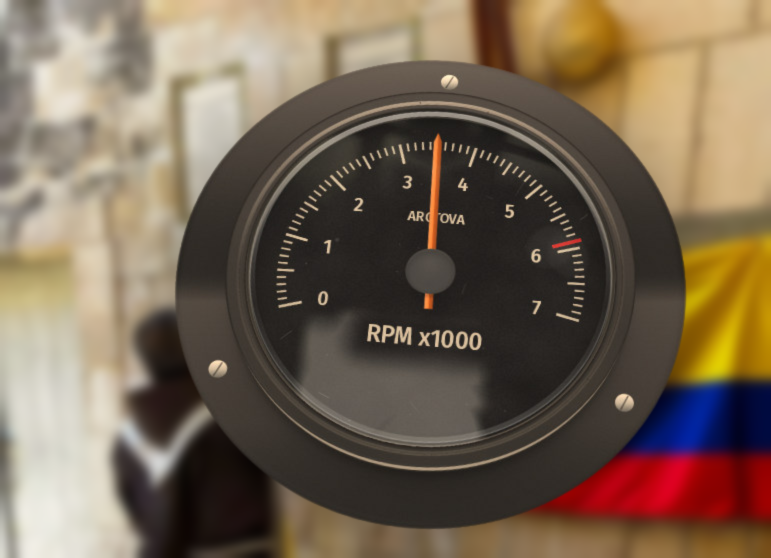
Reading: 3500 rpm
